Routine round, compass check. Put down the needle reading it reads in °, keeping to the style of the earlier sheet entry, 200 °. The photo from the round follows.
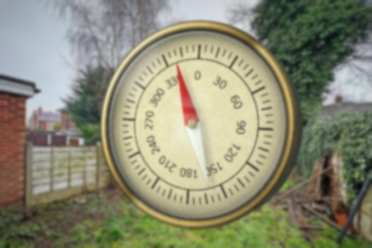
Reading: 340 °
